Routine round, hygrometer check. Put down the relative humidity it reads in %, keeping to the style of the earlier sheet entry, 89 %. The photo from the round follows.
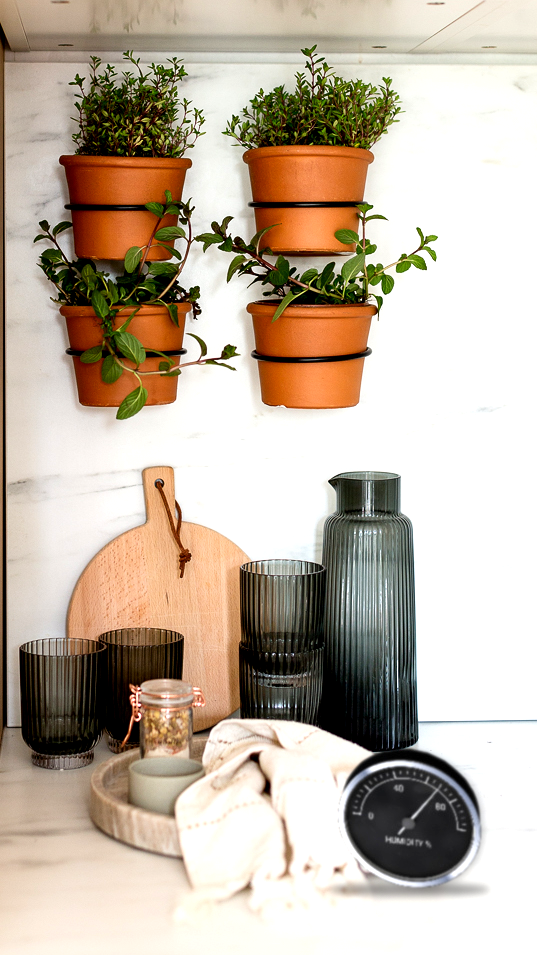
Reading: 68 %
